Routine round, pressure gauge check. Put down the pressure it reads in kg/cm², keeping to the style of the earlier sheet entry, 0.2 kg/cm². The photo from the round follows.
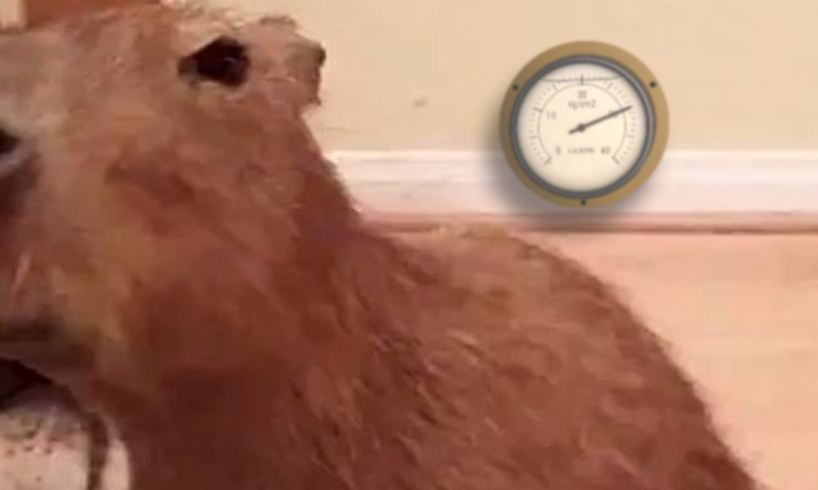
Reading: 30 kg/cm²
